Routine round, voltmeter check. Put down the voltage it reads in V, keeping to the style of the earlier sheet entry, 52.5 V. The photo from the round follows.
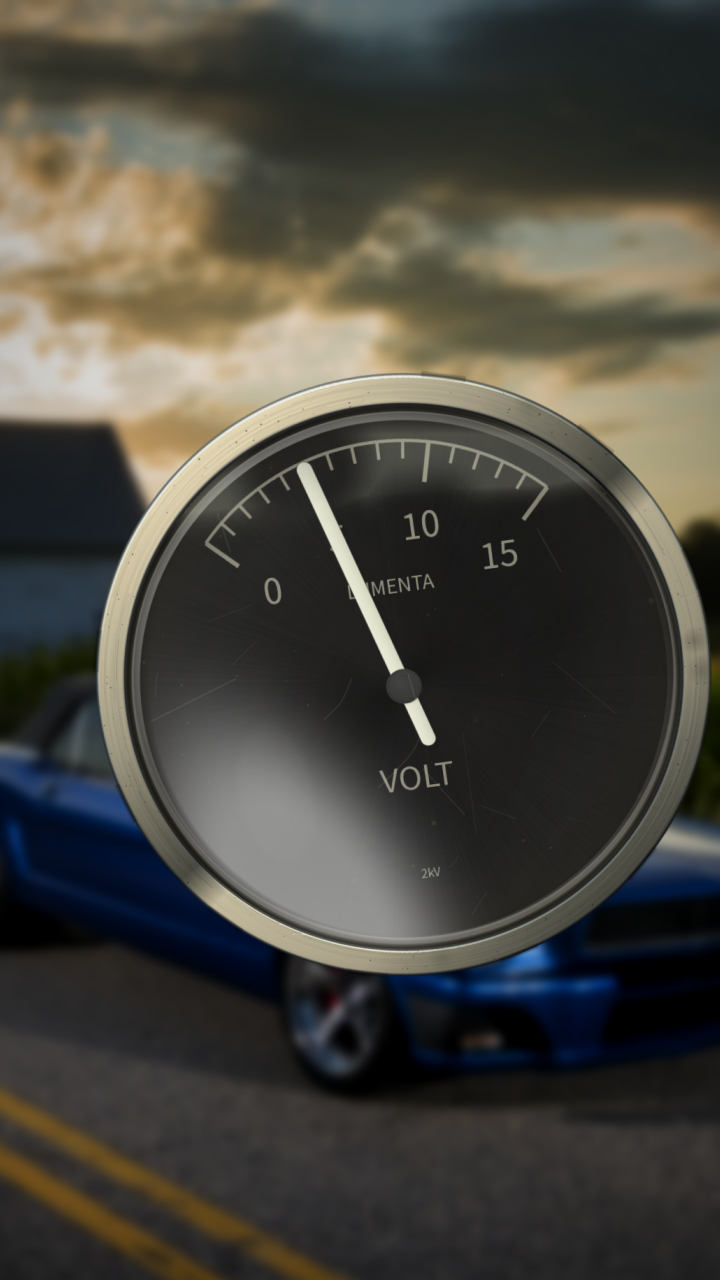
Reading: 5 V
